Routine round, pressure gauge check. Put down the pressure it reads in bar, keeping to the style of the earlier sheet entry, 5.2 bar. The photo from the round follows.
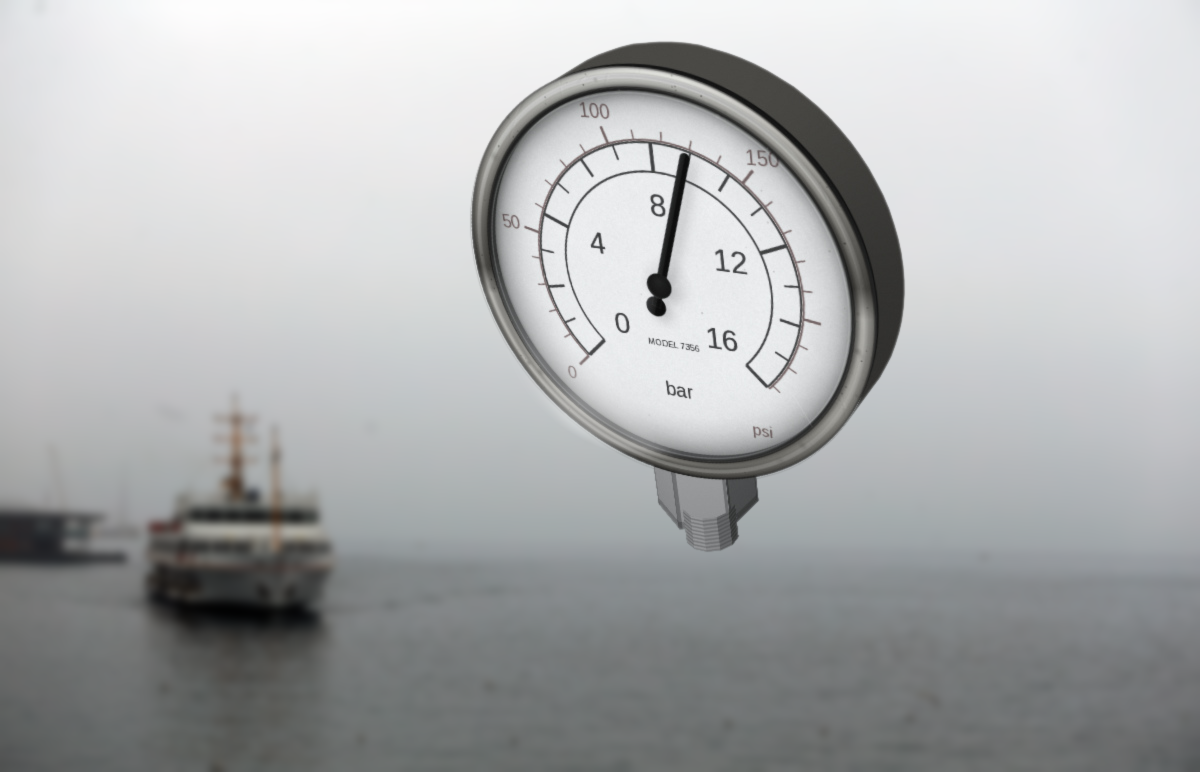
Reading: 9 bar
